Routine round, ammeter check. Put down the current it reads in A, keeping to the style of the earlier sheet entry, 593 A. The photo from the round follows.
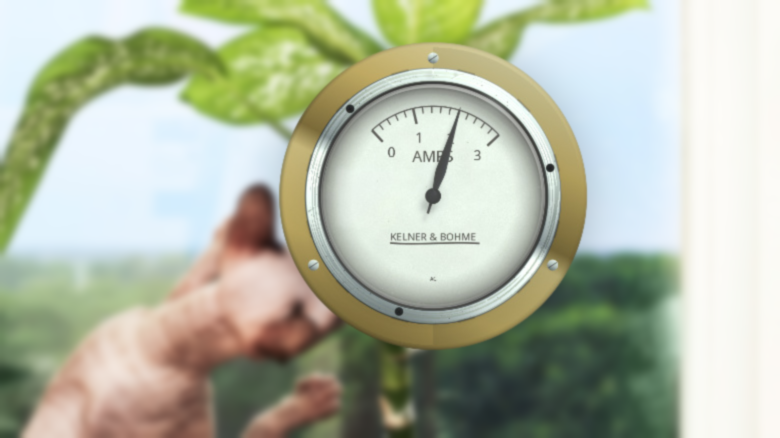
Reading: 2 A
